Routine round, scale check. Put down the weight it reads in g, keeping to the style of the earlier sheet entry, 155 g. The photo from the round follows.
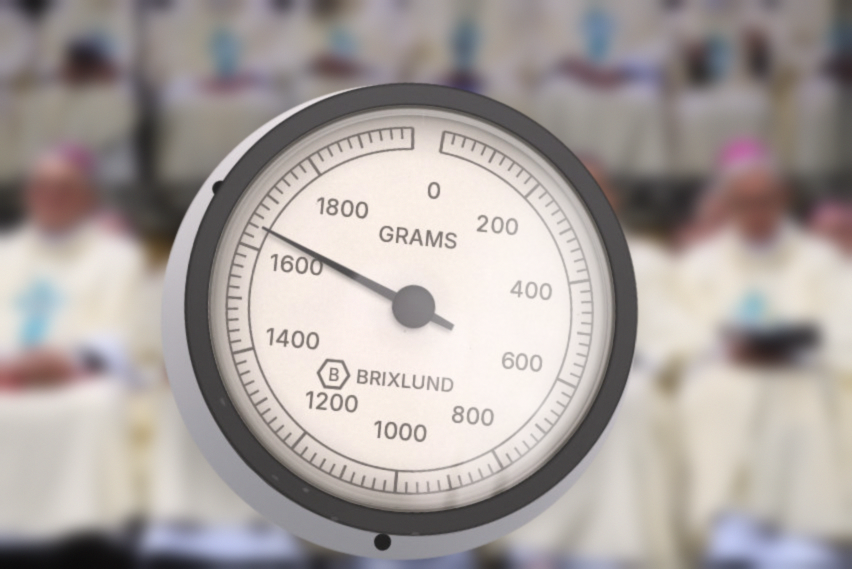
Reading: 1640 g
